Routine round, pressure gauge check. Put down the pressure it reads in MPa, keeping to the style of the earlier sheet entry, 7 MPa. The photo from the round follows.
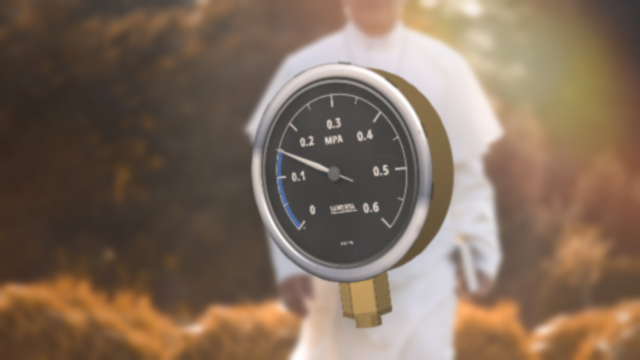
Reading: 0.15 MPa
